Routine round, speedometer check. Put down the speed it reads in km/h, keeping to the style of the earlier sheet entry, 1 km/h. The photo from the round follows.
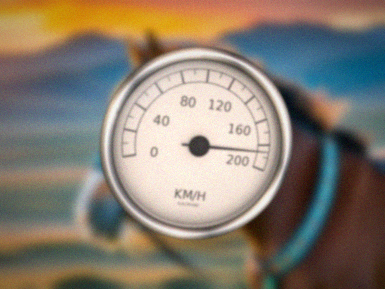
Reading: 185 km/h
